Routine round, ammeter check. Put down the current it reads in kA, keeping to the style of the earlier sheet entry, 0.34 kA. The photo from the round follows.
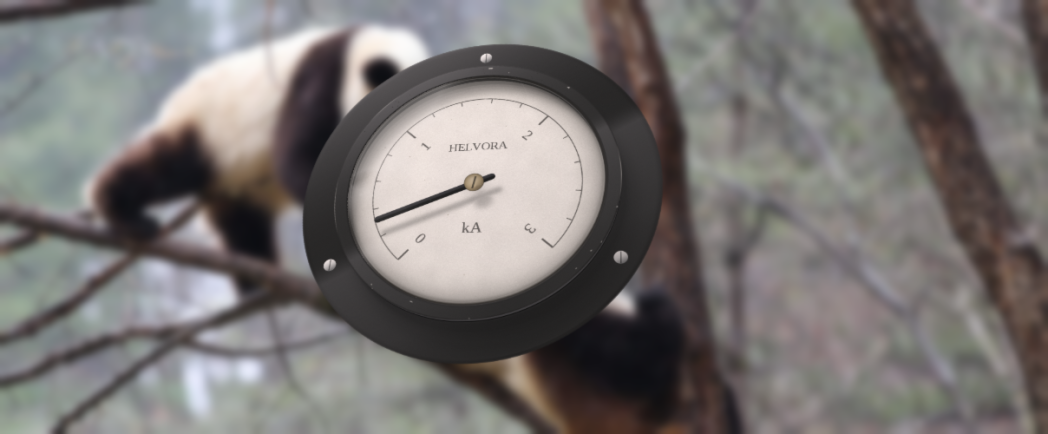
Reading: 0.3 kA
